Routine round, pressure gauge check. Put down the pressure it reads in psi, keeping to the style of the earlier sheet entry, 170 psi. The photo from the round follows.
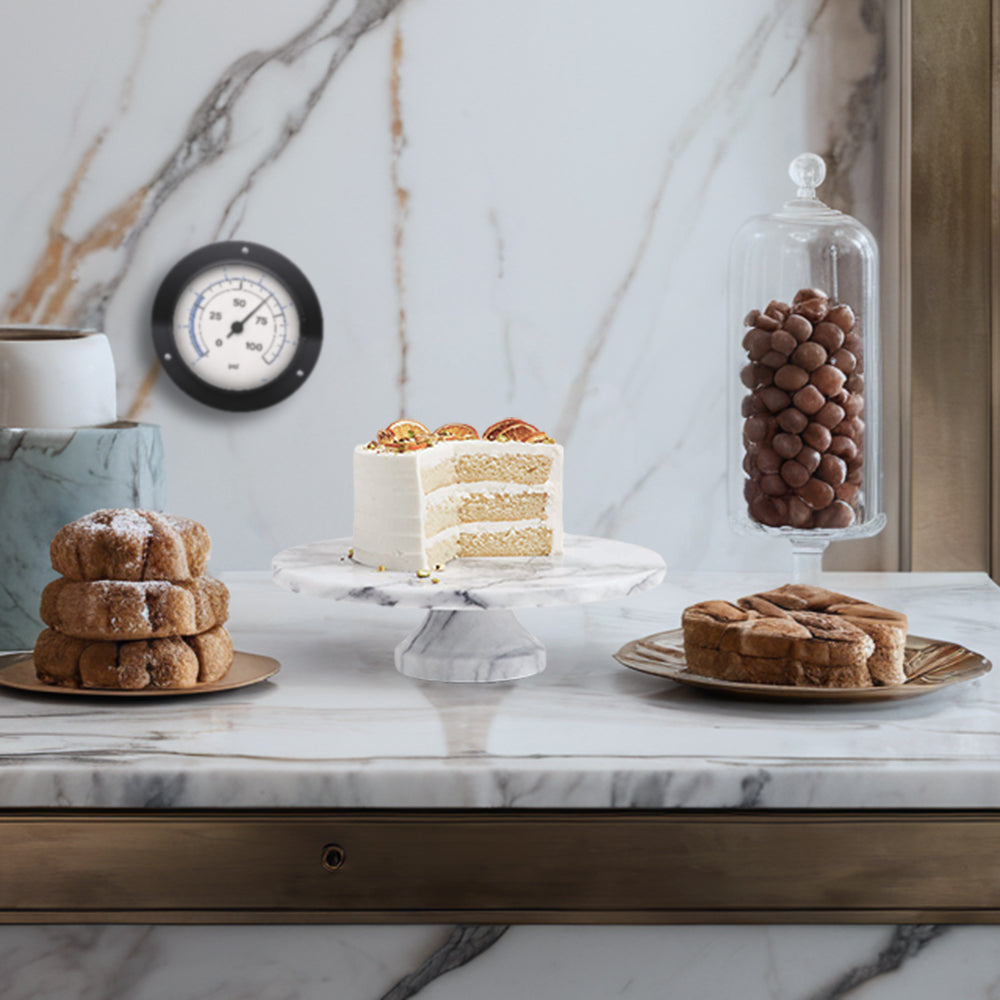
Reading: 65 psi
